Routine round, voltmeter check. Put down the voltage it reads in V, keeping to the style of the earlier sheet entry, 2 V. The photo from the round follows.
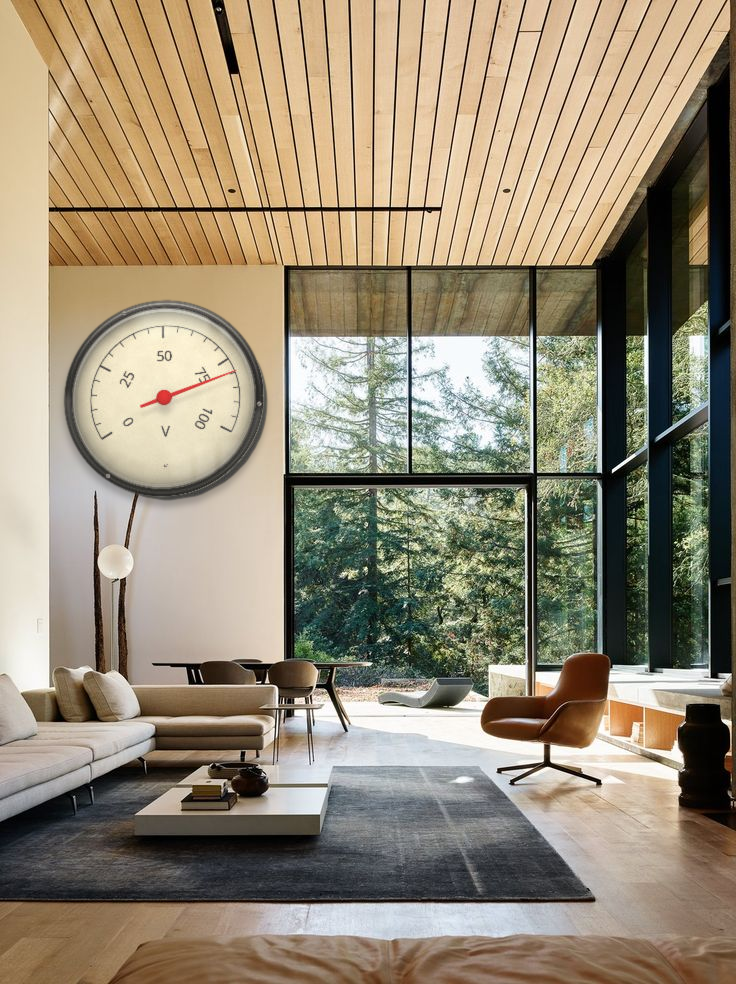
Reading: 80 V
